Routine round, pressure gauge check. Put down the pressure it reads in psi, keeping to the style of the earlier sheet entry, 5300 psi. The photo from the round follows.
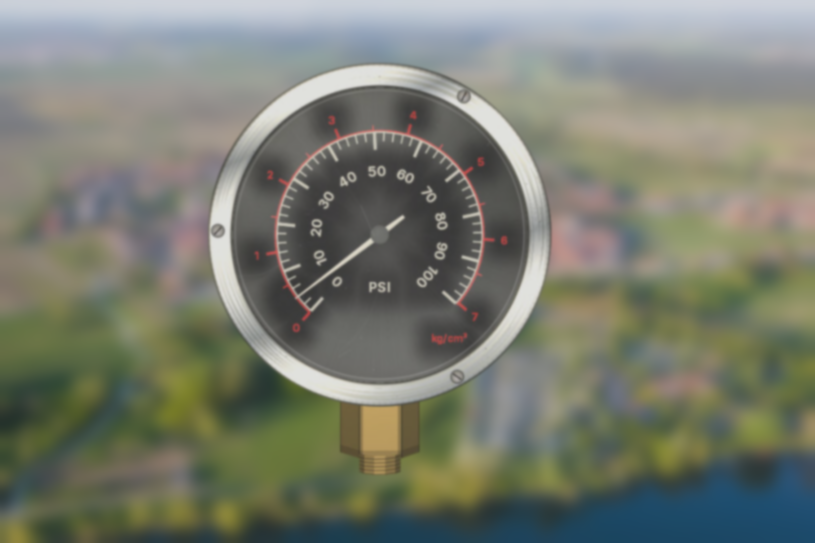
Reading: 4 psi
